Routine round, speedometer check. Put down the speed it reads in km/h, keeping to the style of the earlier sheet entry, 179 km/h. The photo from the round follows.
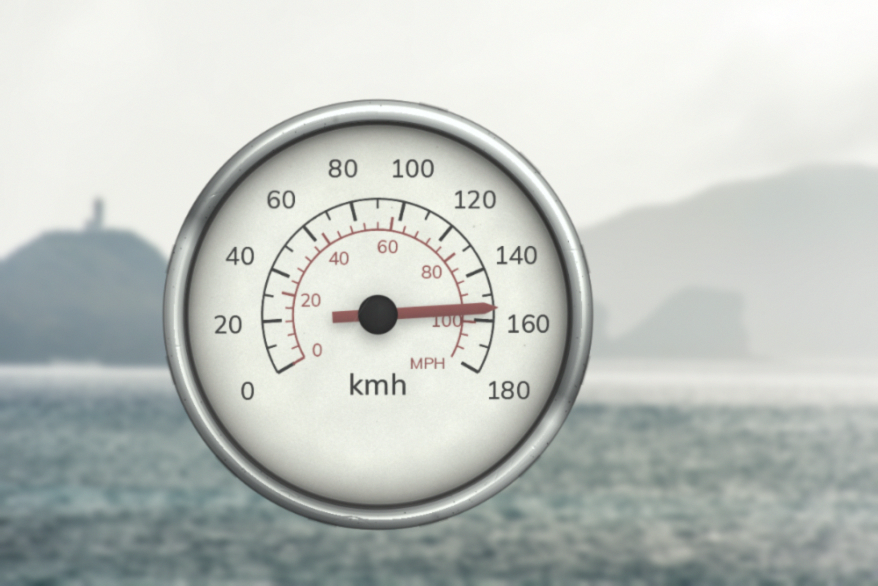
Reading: 155 km/h
